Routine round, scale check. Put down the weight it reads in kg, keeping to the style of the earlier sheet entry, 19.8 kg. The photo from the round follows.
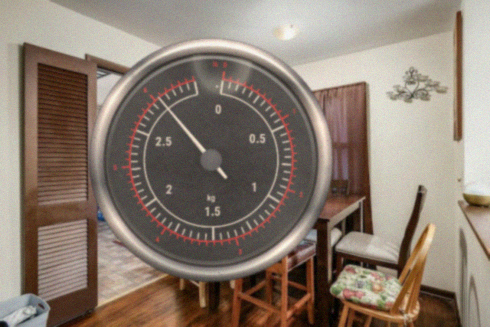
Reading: 2.75 kg
